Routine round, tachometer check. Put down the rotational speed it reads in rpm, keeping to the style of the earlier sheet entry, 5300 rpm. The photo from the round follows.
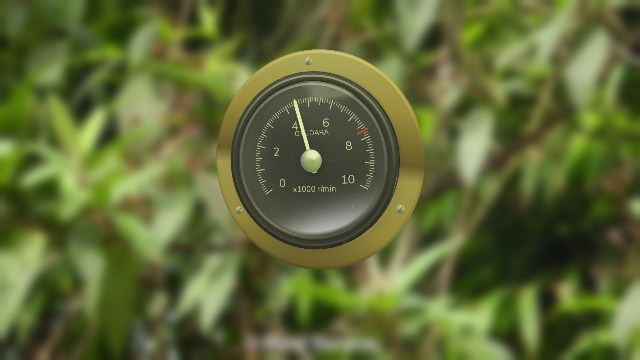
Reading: 4500 rpm
